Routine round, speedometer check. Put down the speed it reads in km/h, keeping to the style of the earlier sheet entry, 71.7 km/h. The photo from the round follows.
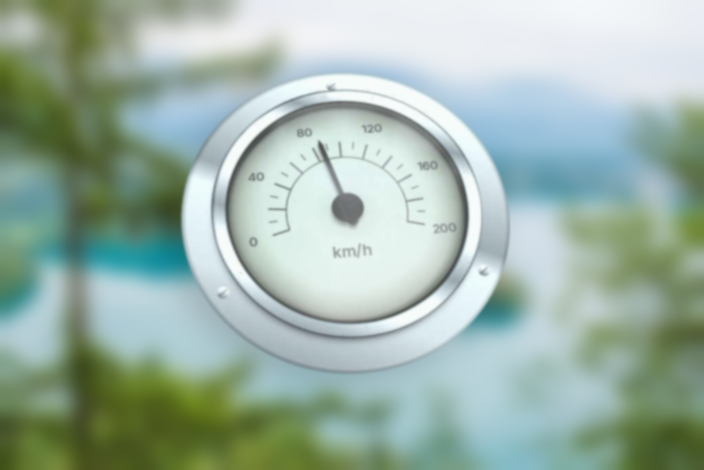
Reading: 85 km/h
